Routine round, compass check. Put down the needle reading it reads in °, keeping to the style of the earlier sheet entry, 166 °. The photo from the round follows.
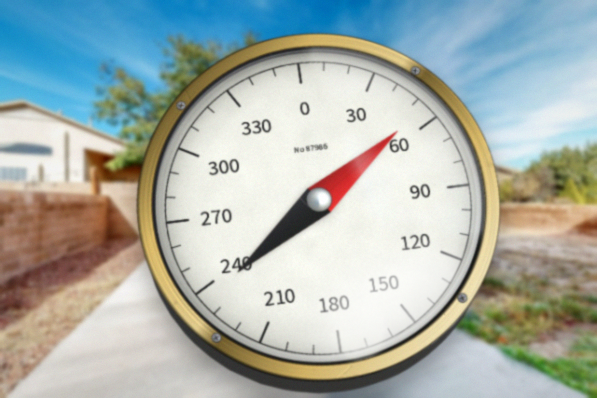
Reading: 55 °
